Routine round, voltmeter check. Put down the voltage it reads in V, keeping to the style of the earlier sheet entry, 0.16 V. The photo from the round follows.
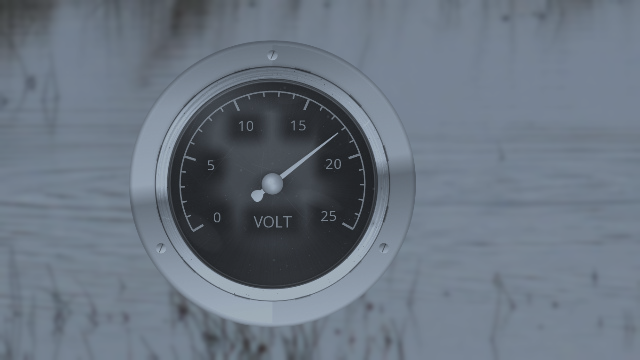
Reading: 18 V
